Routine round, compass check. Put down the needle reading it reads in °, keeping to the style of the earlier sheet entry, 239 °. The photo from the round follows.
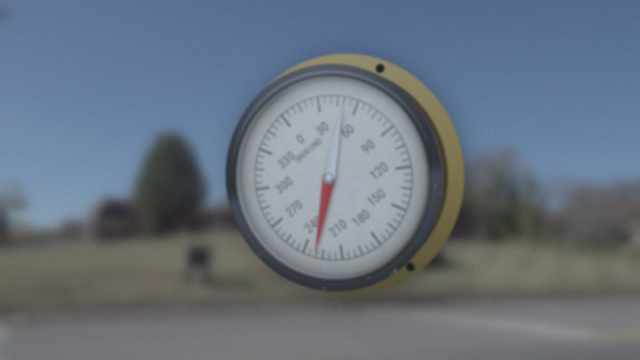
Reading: 230 °
